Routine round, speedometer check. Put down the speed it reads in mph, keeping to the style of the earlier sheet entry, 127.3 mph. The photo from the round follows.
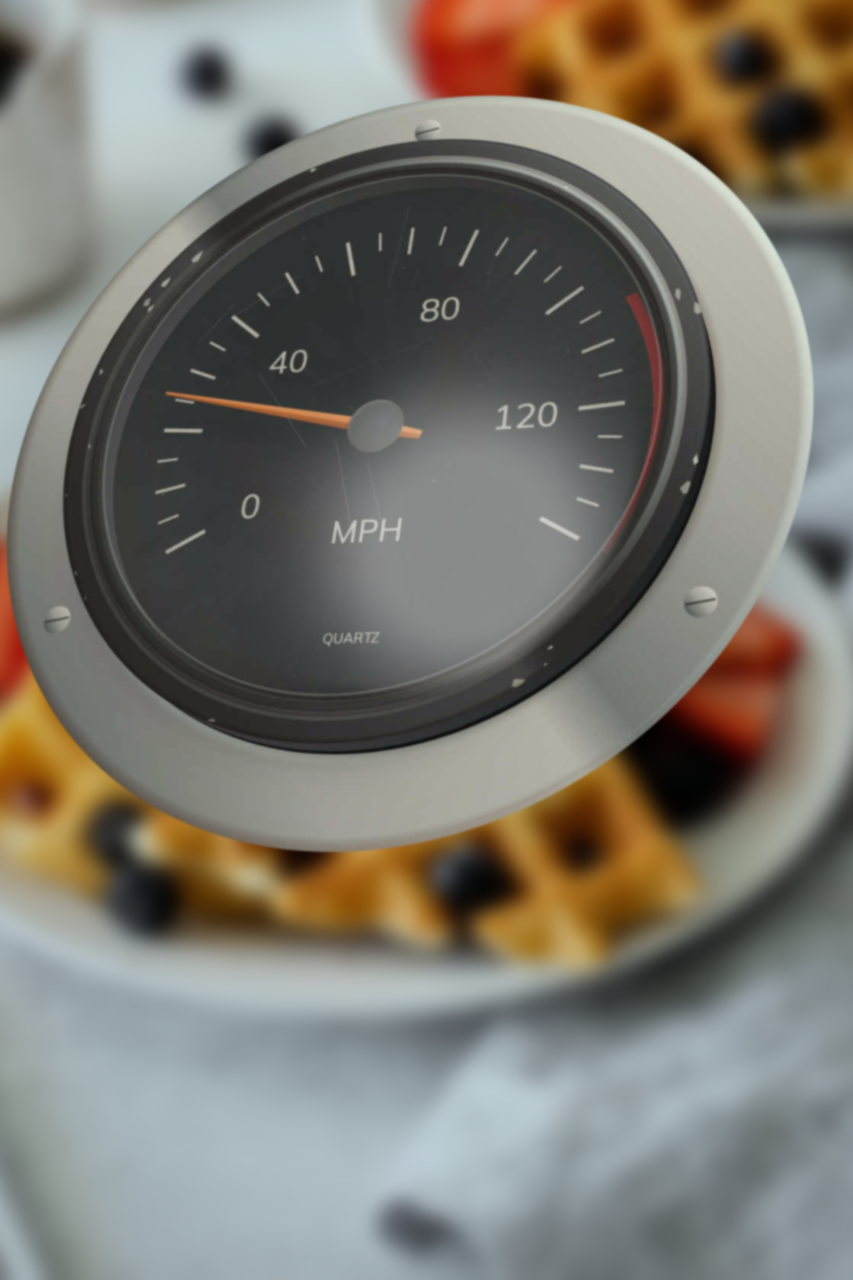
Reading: 25 mph
